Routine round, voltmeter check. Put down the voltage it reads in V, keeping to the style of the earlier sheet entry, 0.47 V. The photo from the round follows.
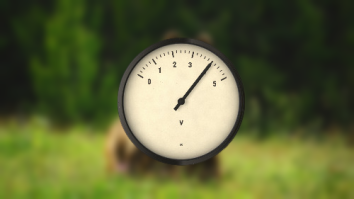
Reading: 4 V
